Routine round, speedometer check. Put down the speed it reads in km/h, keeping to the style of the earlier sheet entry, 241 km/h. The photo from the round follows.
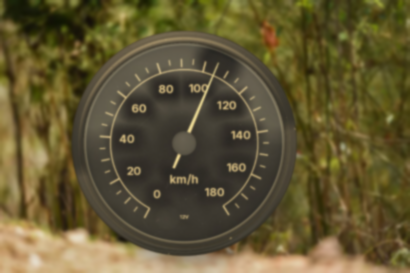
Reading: 105 km/h
